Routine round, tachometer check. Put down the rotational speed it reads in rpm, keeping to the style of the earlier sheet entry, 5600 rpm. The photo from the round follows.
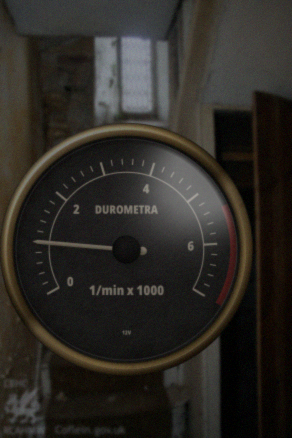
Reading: 1000 rpm
